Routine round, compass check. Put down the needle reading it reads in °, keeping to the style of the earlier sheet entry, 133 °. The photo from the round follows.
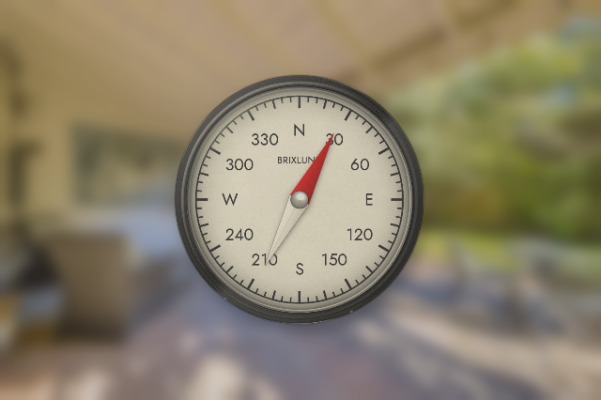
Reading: 27.5 °
